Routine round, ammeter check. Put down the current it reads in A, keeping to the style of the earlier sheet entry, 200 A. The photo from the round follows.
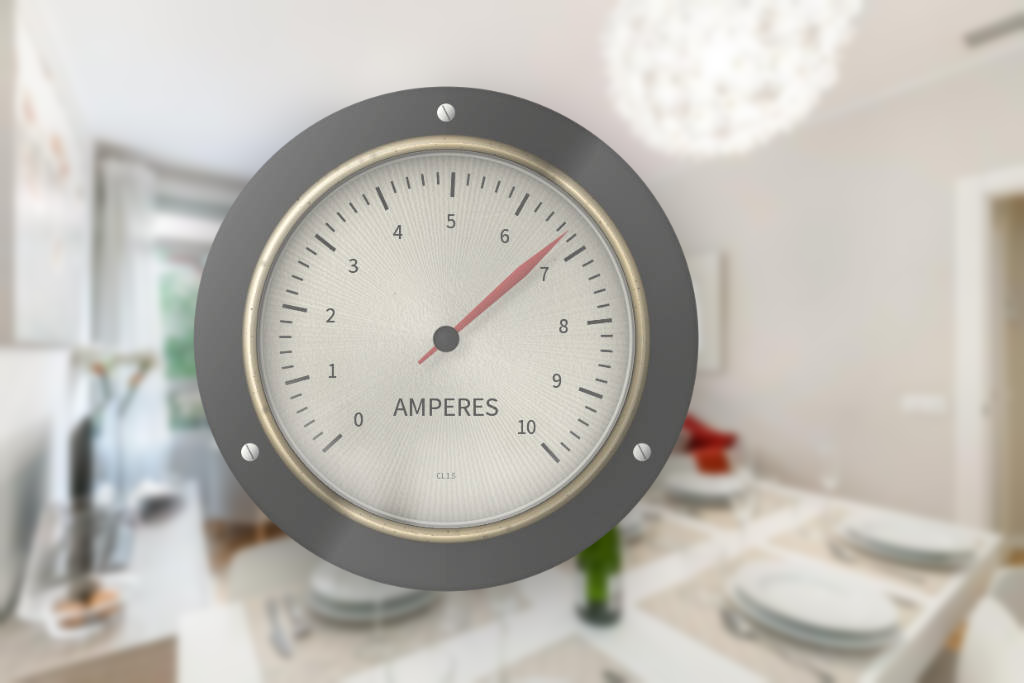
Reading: 6.7 A
